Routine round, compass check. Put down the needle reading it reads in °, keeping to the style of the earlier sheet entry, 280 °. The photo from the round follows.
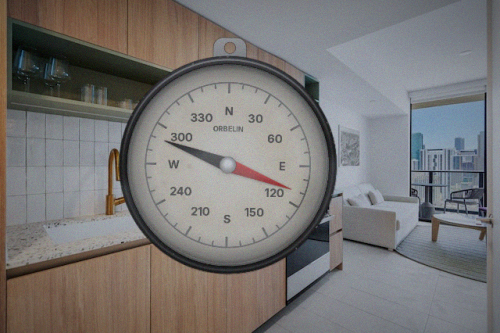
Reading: 110 °
